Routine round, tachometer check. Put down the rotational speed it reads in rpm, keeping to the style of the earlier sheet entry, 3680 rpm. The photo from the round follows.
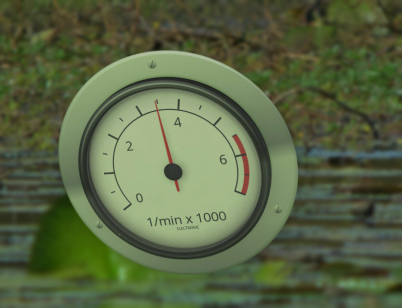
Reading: 3500 rpm
